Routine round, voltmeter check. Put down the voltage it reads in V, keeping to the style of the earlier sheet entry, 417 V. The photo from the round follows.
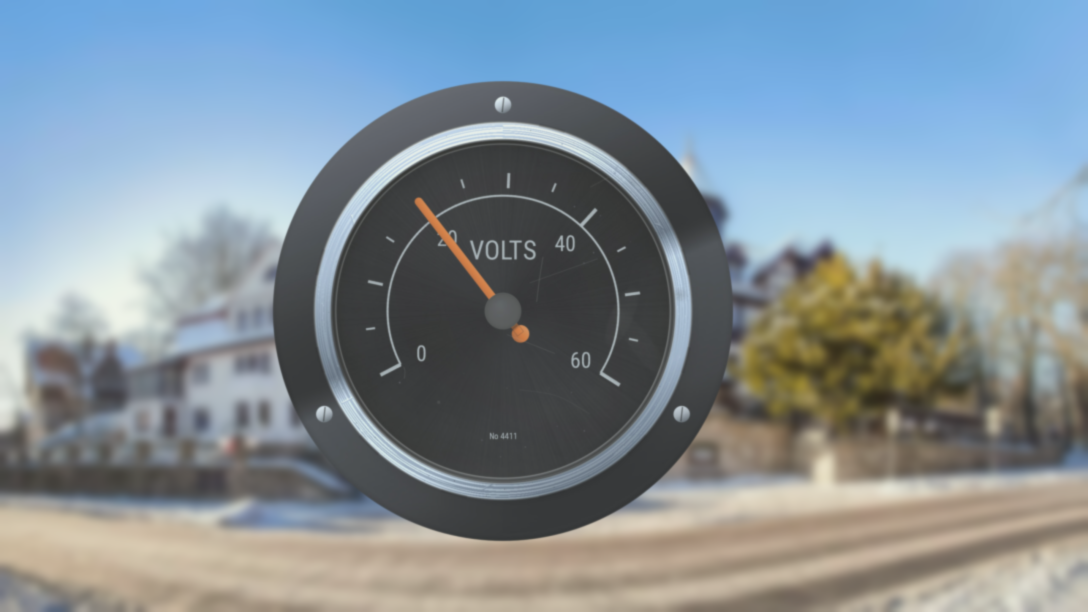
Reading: 20 V
